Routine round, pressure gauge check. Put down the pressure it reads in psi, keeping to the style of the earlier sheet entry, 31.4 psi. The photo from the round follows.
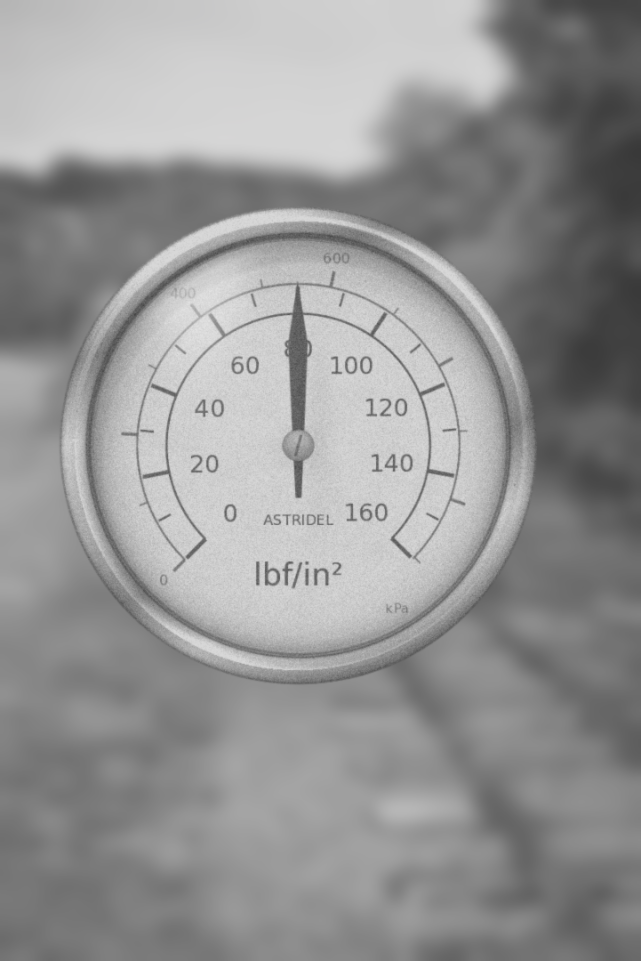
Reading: 80 psi
